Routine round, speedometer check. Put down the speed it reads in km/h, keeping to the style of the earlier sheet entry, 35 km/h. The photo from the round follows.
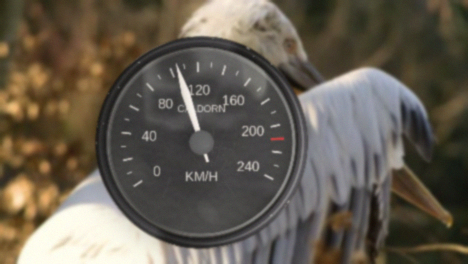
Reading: 105 km/h
